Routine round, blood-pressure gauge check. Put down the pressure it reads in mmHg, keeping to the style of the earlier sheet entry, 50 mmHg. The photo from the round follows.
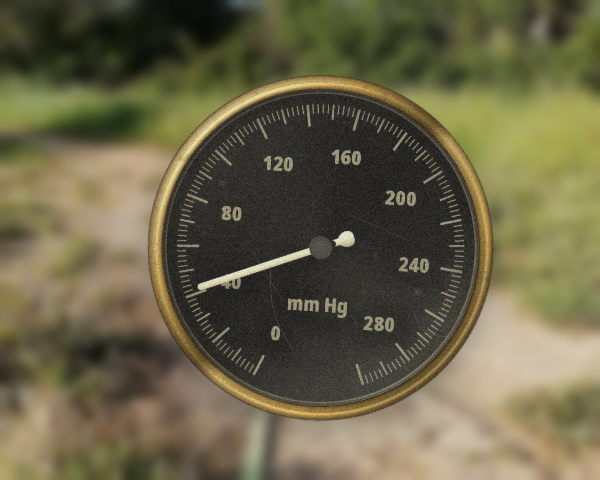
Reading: 42 mmHg
